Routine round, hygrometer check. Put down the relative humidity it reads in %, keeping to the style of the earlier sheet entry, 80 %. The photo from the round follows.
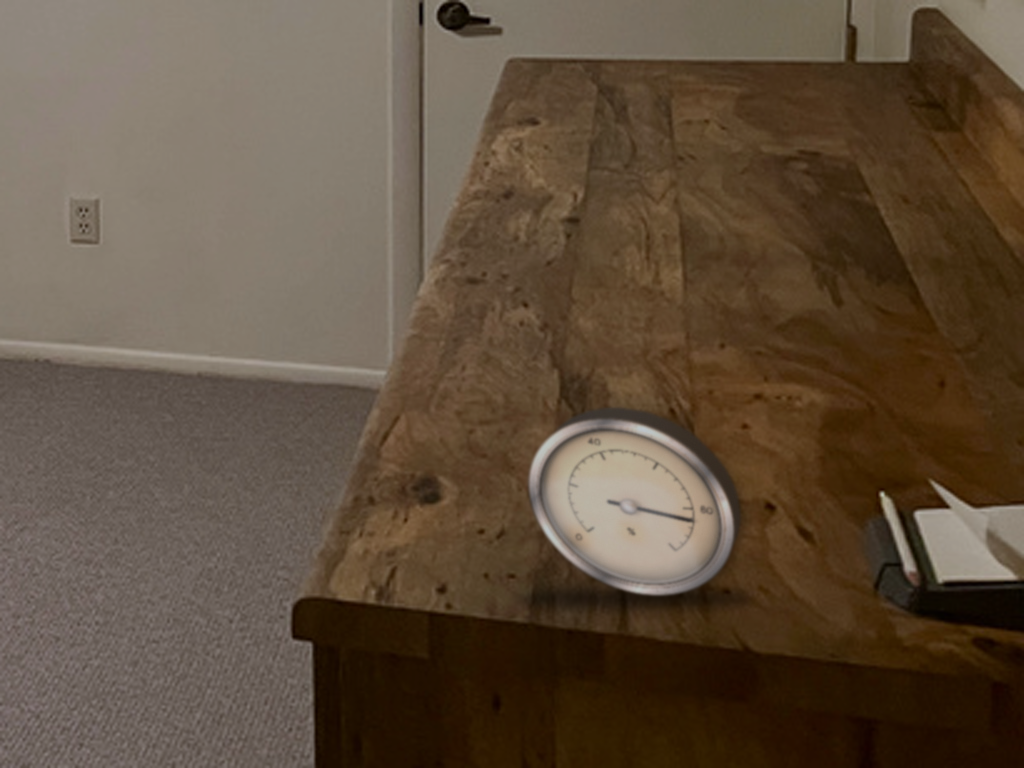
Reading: 84 %
